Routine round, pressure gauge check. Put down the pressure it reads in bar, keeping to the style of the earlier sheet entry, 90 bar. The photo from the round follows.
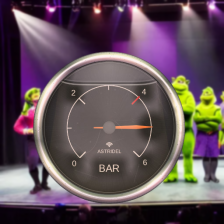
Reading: 5 bar
